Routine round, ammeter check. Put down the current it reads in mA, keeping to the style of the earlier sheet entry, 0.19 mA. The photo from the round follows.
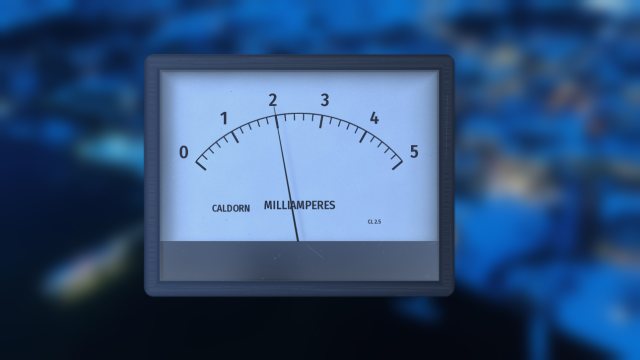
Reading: 2 mA
